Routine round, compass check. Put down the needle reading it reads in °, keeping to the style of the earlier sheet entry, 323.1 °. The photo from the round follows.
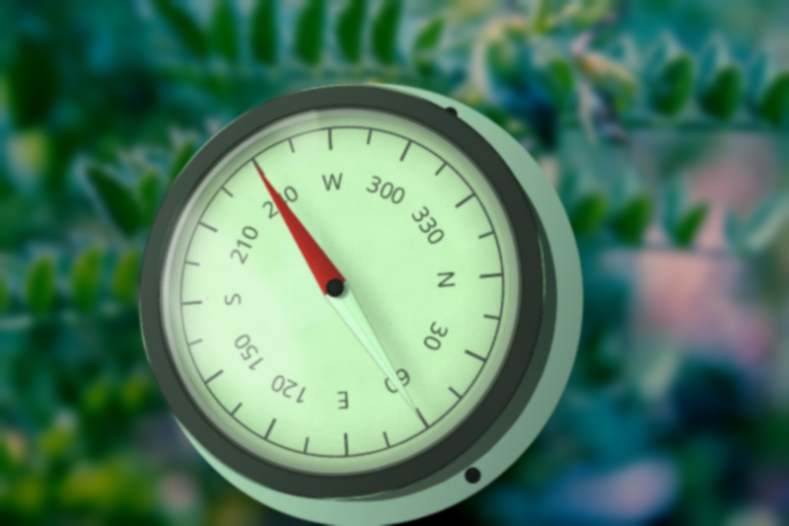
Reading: 240 °
